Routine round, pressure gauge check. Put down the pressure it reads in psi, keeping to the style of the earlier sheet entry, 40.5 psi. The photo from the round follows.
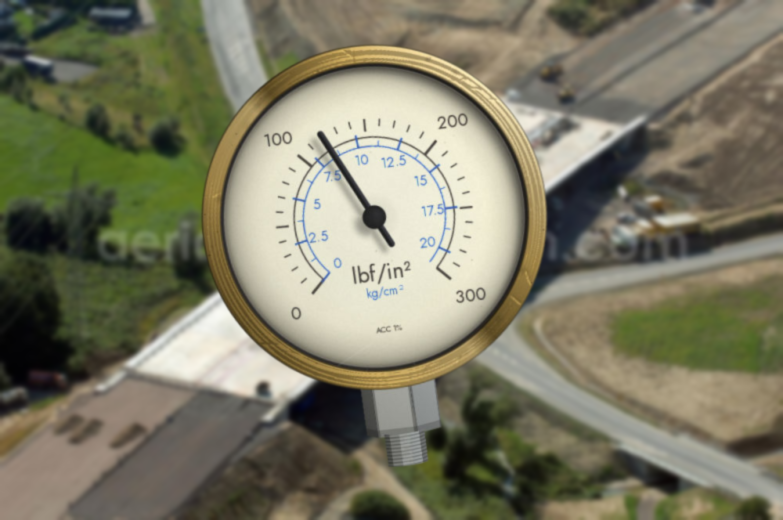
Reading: 120 psi
